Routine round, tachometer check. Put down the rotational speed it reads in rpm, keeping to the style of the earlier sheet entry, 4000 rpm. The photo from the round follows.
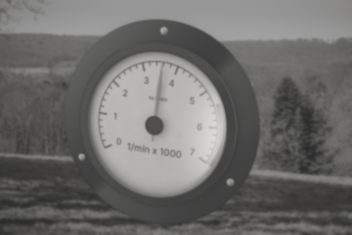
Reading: 3600 rpm
